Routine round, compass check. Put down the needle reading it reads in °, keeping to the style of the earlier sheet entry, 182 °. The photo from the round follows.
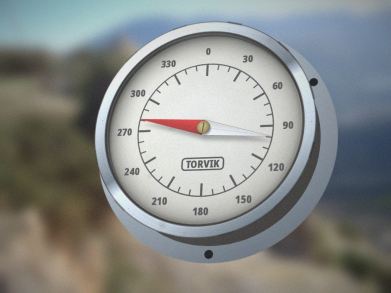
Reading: 280 °
